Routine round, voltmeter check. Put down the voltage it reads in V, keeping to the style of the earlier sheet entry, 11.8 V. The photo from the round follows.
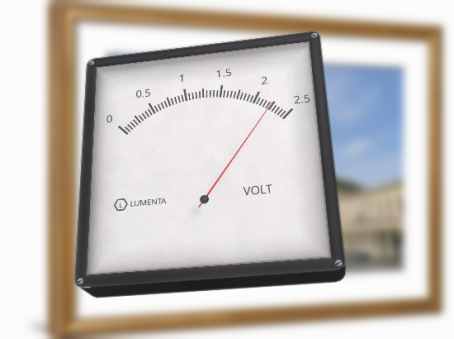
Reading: 2.25 V
